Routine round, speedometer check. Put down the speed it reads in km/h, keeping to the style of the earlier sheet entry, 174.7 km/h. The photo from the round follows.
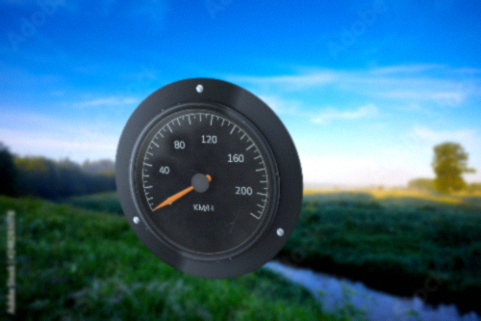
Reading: 0 km/h
